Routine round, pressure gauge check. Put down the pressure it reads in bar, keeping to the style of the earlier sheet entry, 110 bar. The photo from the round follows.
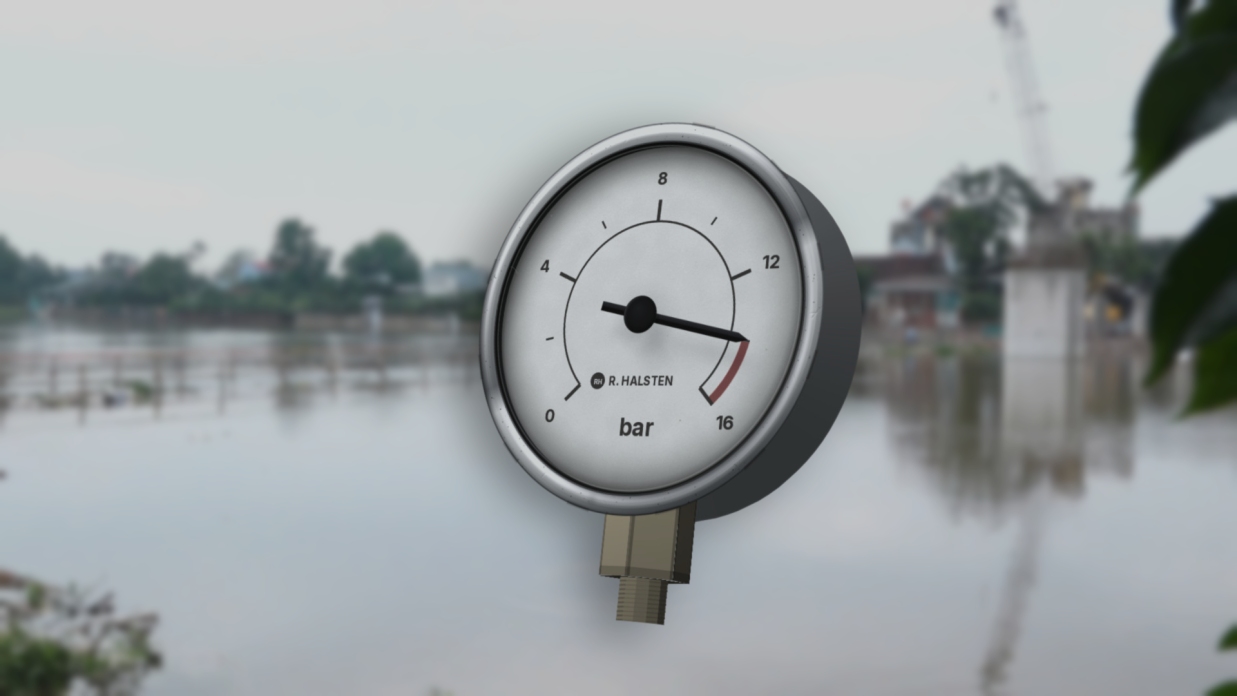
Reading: 14 bar
